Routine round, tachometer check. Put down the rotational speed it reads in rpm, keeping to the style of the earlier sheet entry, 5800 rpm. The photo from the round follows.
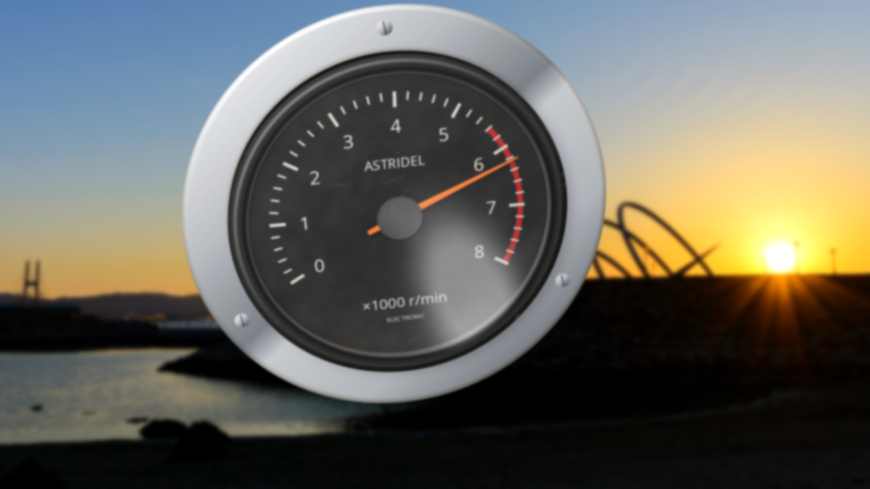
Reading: 6200 rpm
